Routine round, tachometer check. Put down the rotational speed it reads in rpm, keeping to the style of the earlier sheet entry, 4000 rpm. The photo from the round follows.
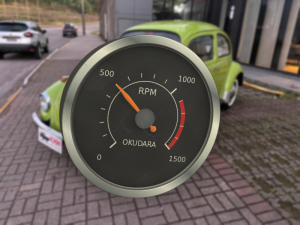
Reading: 500 rpm
